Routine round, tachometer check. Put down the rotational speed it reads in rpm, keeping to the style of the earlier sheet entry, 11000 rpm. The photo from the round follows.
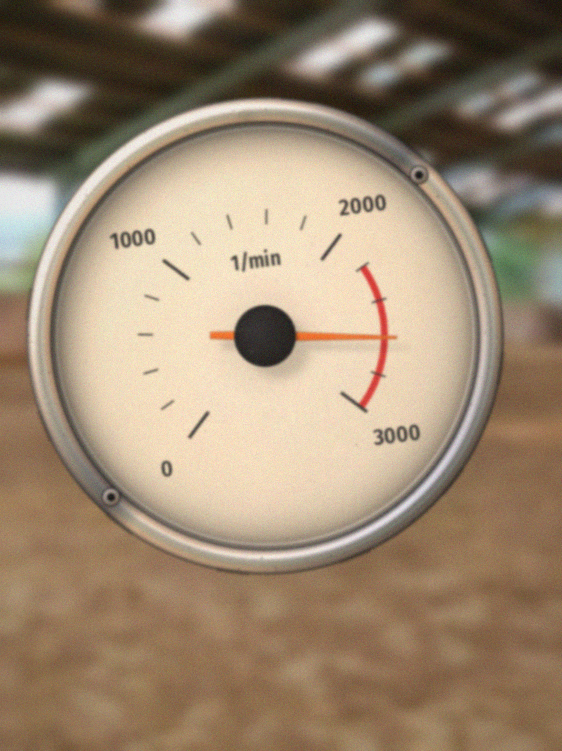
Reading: 2600 rpm
